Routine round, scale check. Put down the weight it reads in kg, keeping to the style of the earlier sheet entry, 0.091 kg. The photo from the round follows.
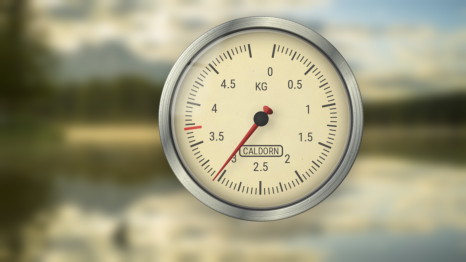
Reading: 3.05 kg
